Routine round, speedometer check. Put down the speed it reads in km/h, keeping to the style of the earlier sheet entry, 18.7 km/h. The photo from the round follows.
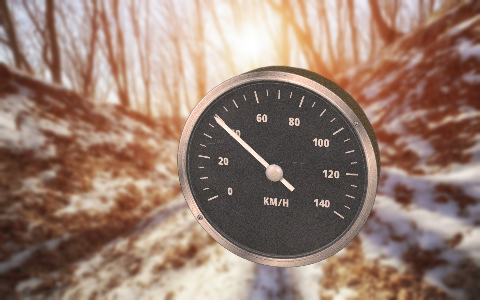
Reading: 40 km/h
